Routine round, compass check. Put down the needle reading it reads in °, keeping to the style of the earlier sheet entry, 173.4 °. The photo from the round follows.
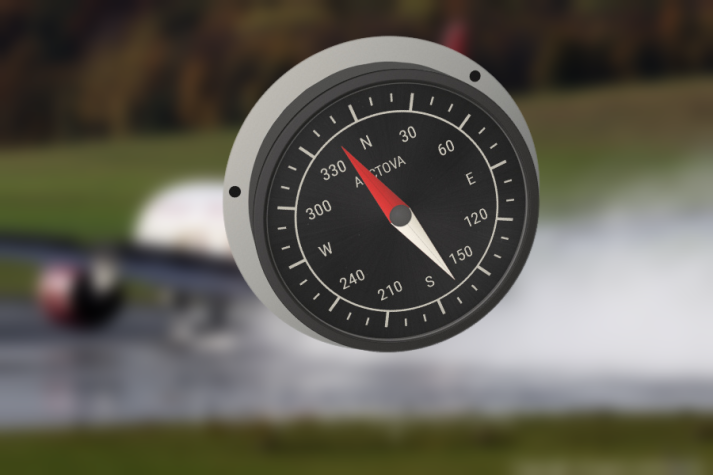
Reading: 345 °
